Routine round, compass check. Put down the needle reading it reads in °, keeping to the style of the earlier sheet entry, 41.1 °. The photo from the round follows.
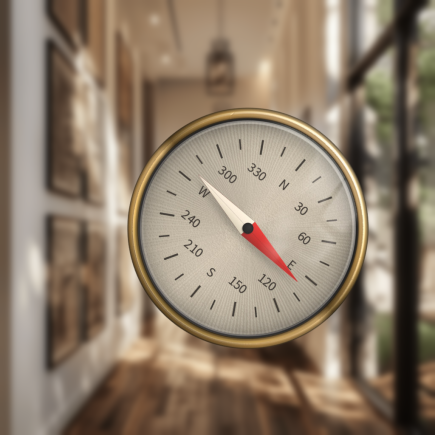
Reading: 97.5 °
